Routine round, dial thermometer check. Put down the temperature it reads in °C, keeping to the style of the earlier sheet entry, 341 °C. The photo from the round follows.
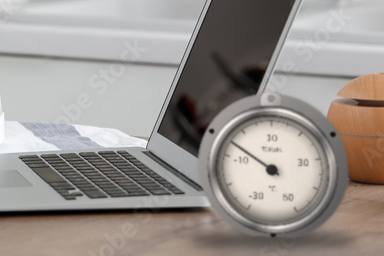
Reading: -5 °C
